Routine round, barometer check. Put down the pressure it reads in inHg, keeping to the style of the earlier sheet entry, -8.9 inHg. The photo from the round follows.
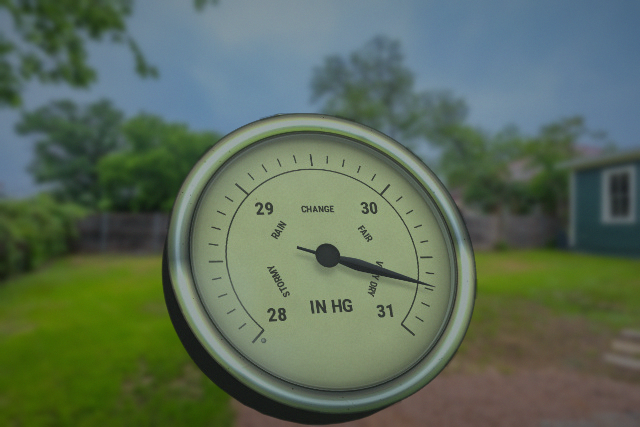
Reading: 30.7 inHg
